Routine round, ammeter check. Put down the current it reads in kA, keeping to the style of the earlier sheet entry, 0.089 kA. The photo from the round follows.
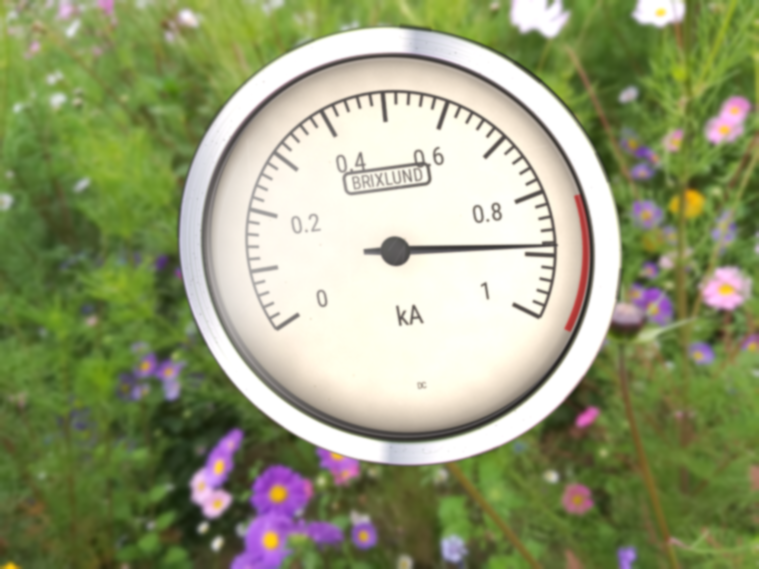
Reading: 0.88 kA
